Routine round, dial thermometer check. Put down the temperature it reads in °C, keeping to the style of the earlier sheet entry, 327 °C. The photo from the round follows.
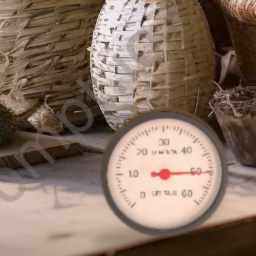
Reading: 50 °C
